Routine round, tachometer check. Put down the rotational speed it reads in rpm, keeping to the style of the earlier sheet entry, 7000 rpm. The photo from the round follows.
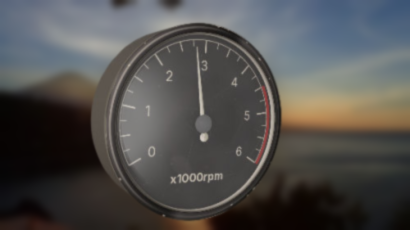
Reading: 2750 rpm
